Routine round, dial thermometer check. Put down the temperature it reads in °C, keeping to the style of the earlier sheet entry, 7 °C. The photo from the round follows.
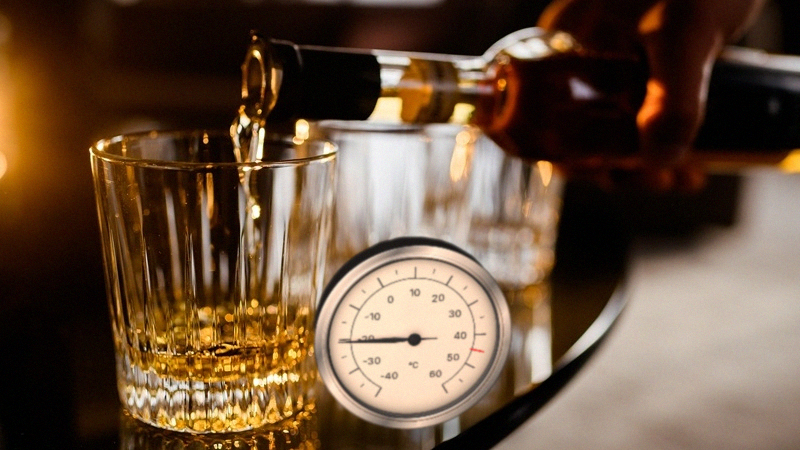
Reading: -20 °C
